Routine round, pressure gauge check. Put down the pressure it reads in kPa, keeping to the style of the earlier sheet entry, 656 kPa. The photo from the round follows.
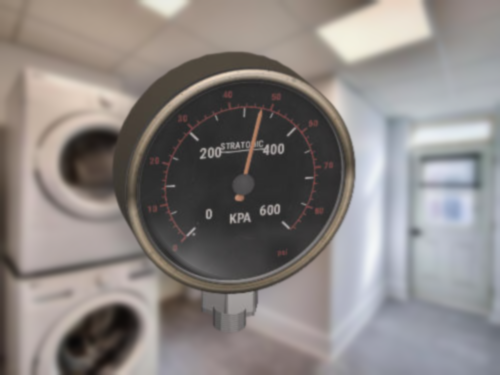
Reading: 325 kPa
